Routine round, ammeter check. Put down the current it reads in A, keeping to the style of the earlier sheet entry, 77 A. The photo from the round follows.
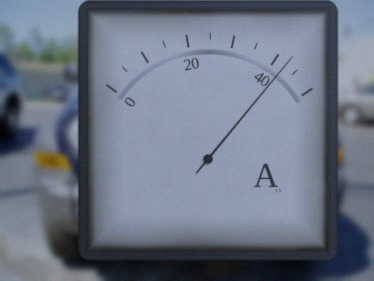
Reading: 42.5 A
